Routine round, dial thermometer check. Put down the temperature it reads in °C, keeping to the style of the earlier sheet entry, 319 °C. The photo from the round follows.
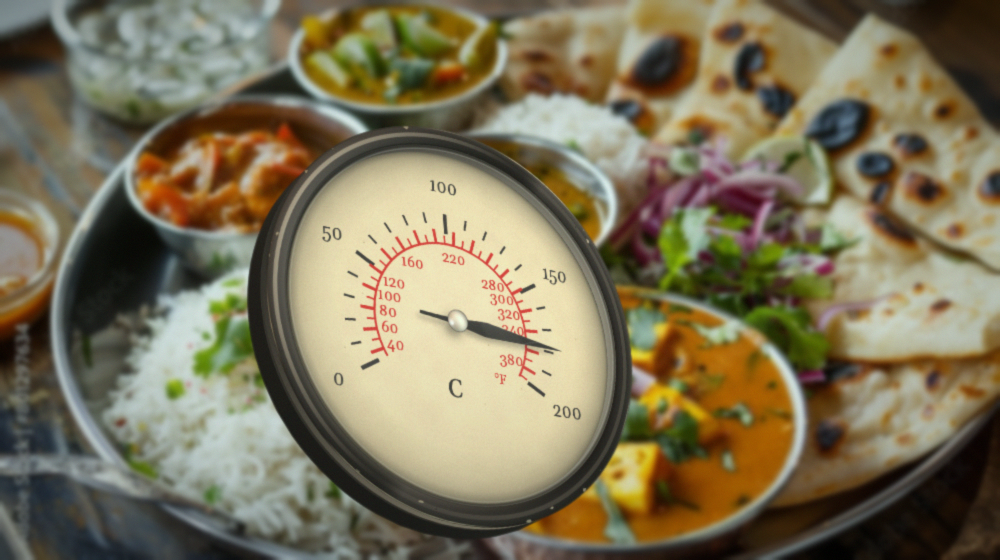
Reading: 180 °C
